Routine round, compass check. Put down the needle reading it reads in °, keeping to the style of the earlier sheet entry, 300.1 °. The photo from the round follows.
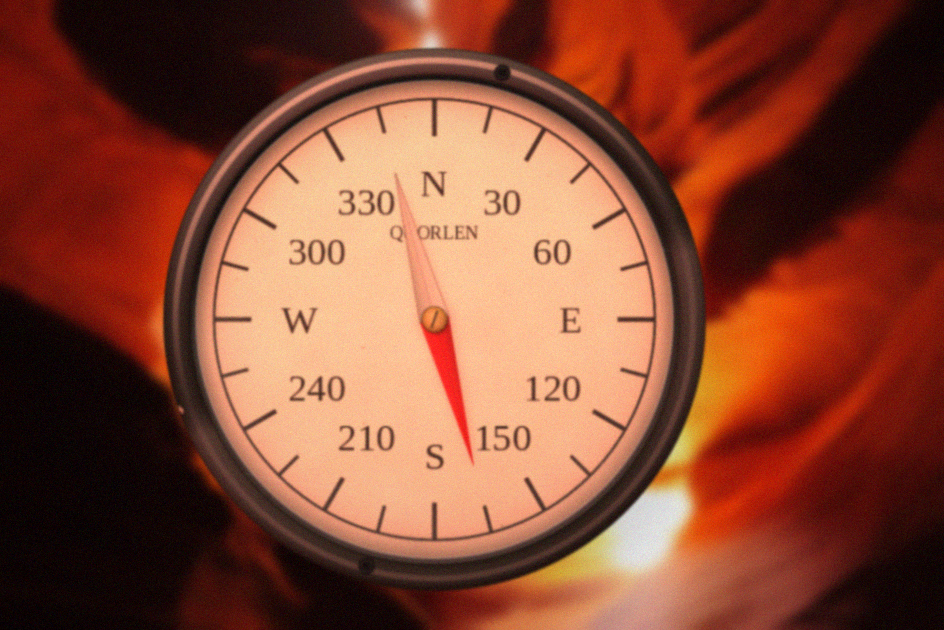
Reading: 165 °
